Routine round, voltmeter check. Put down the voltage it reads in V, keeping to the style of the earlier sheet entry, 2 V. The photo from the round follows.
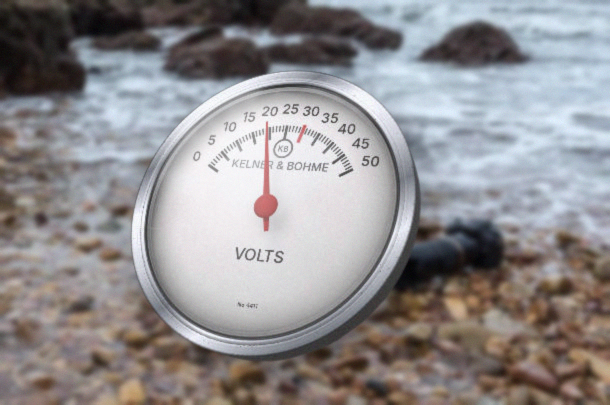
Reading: 20 V
